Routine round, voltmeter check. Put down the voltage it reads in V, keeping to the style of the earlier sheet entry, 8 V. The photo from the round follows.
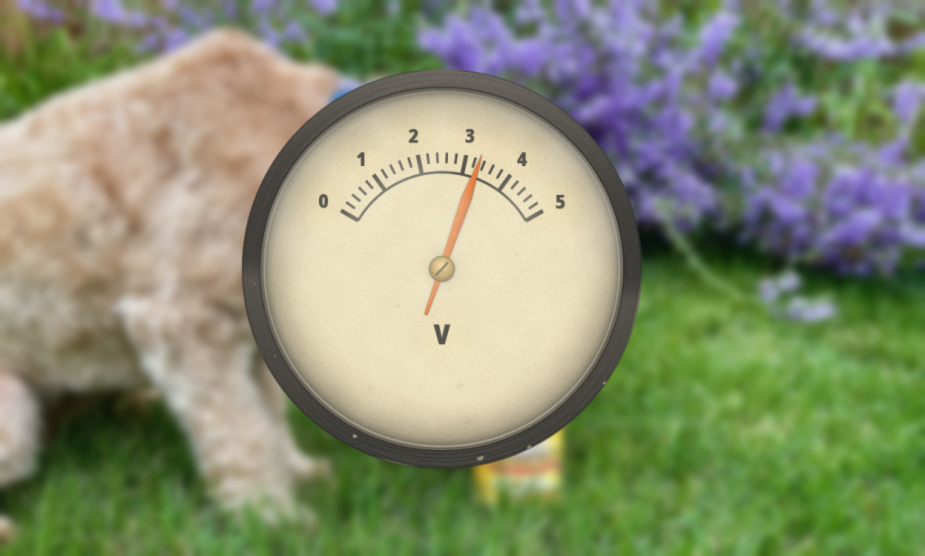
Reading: 3.3 V
